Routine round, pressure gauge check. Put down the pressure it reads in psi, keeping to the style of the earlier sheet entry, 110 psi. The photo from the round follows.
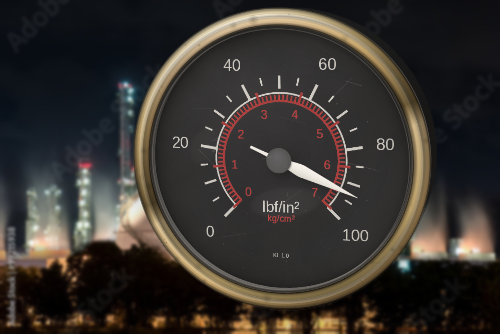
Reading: 92.5 psi
